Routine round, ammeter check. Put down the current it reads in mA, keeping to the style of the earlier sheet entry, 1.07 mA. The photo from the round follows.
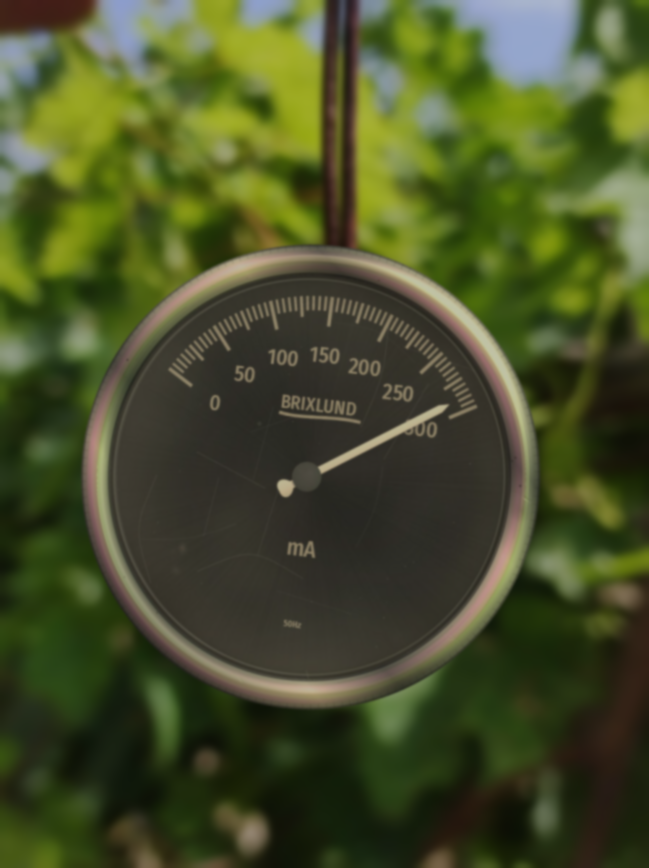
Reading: 290 mA
